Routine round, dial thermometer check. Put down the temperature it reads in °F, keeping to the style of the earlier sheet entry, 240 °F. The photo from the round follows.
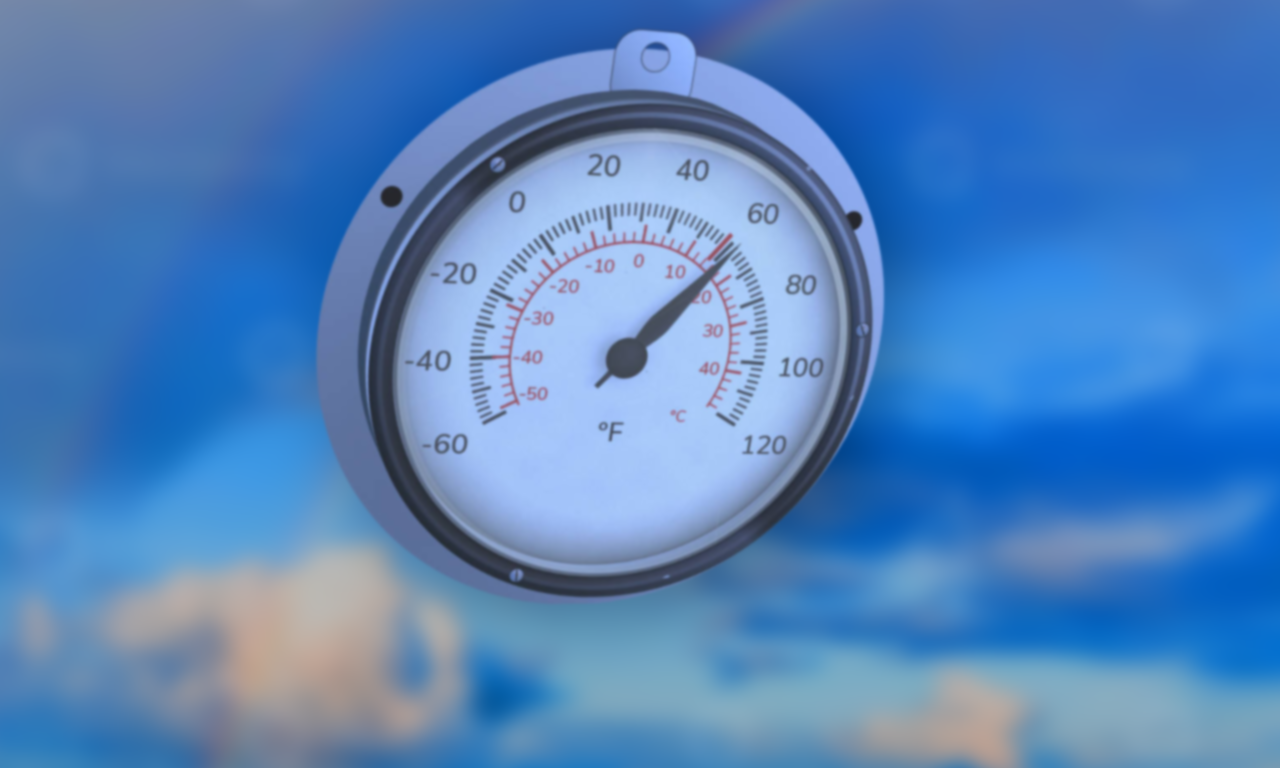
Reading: 60 °F
